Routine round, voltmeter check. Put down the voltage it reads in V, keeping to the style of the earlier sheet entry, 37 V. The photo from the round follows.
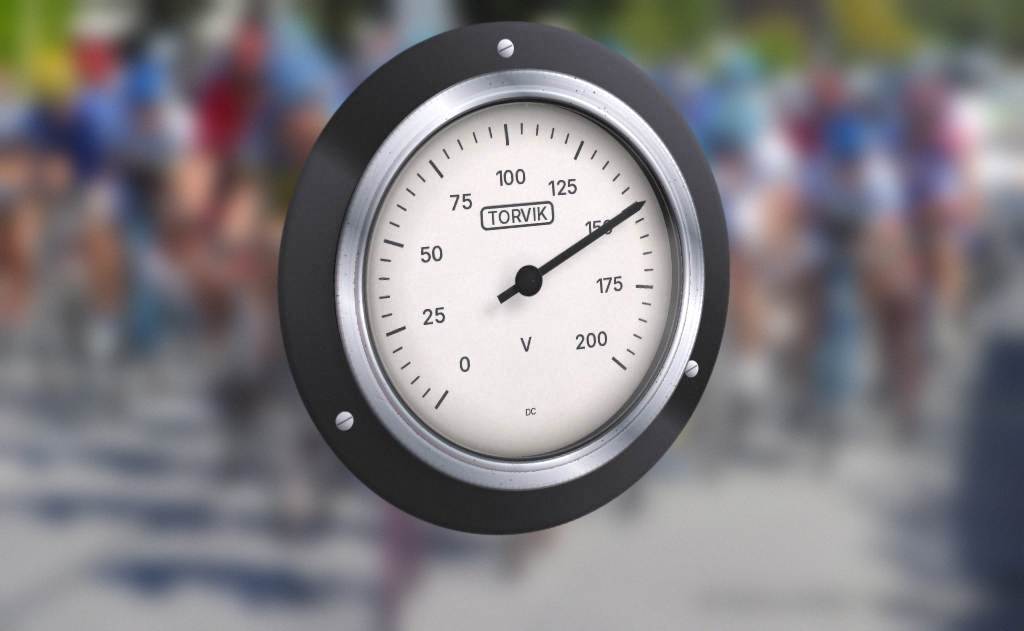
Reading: 150 V
